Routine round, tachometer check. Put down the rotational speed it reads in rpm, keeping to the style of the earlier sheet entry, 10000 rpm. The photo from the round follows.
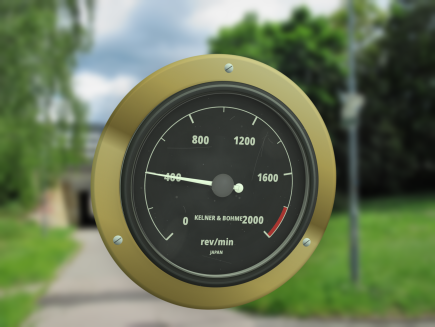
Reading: 400 rpm
